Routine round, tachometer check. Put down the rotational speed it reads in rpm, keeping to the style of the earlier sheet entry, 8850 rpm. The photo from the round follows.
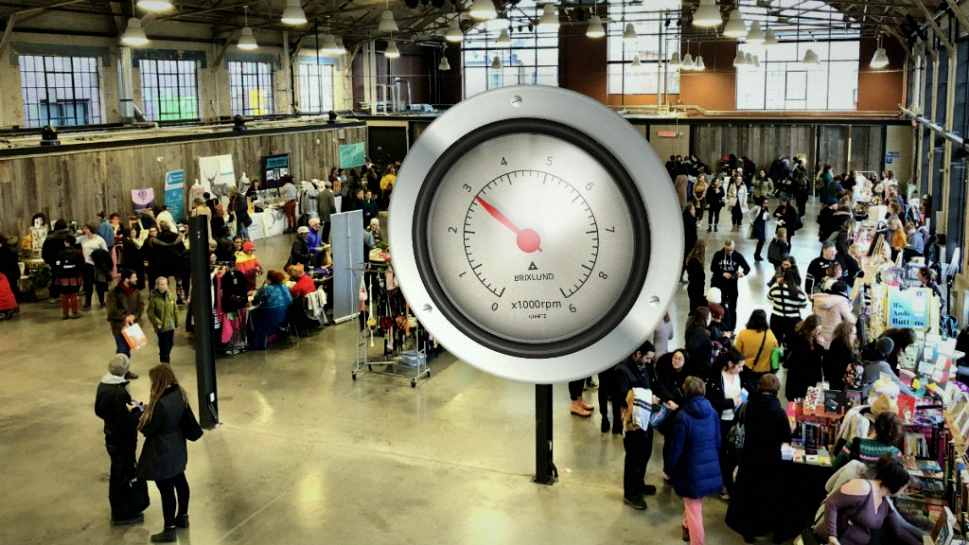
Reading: 3000 rpm
